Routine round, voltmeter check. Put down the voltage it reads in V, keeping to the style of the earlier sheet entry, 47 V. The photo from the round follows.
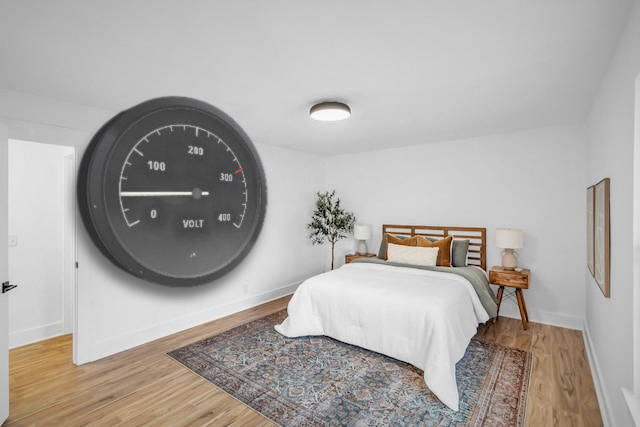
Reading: 40 V
